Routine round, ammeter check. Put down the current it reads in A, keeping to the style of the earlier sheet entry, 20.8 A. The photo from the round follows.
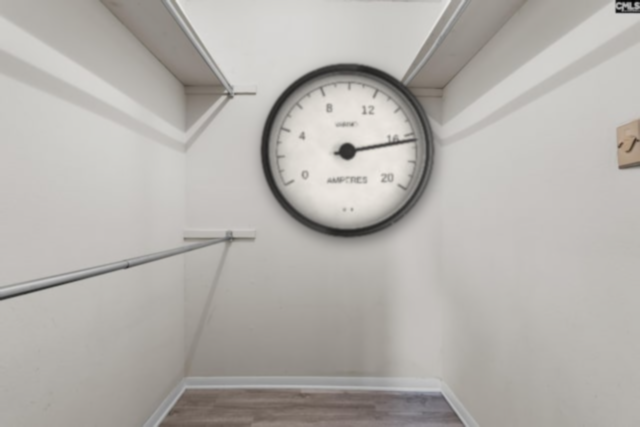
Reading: 16.5 A
